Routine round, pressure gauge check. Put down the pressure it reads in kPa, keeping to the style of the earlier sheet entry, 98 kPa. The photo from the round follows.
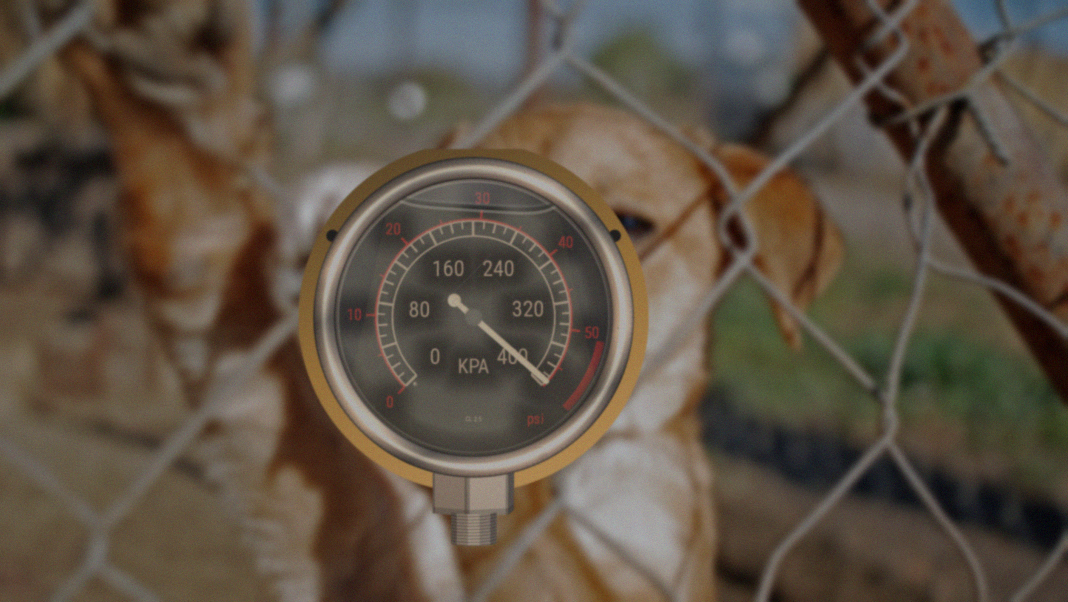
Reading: 395 kPa
